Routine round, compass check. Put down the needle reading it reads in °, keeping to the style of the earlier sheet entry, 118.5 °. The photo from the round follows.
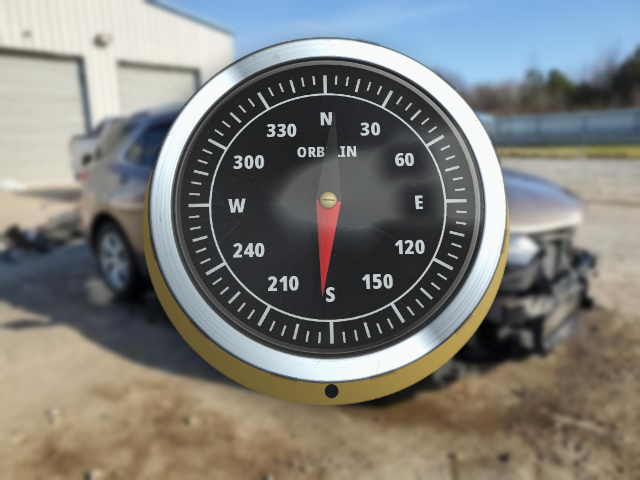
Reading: 185 °
